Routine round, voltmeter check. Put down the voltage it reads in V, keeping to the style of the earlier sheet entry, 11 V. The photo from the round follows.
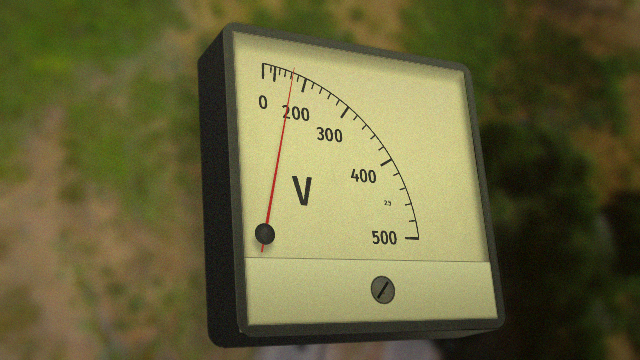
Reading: 160 V
